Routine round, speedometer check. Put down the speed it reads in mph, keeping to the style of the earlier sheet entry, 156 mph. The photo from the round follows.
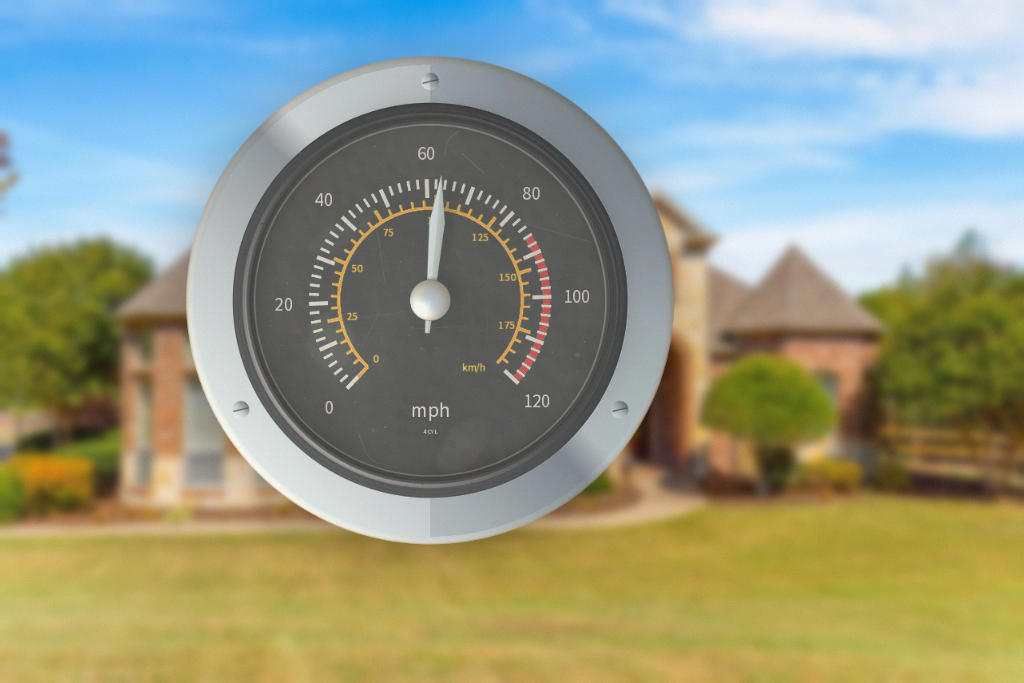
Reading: 63 mph
